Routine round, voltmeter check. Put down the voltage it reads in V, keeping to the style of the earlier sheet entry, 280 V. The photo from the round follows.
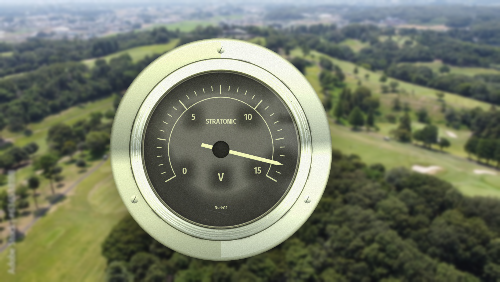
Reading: 14 V
